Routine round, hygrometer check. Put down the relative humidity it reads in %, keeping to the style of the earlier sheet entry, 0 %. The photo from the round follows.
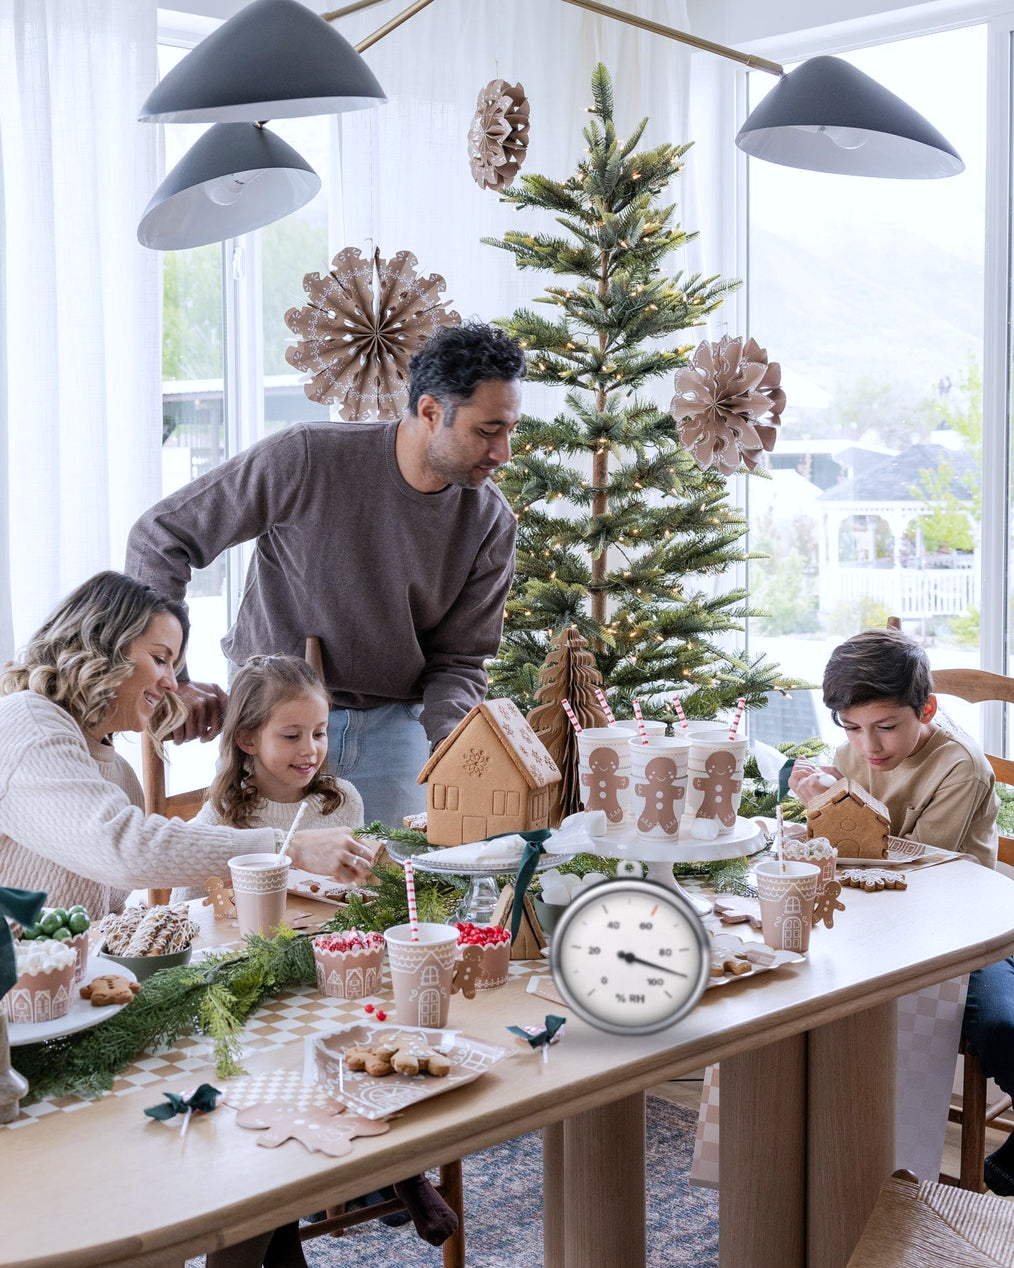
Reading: 90 %
